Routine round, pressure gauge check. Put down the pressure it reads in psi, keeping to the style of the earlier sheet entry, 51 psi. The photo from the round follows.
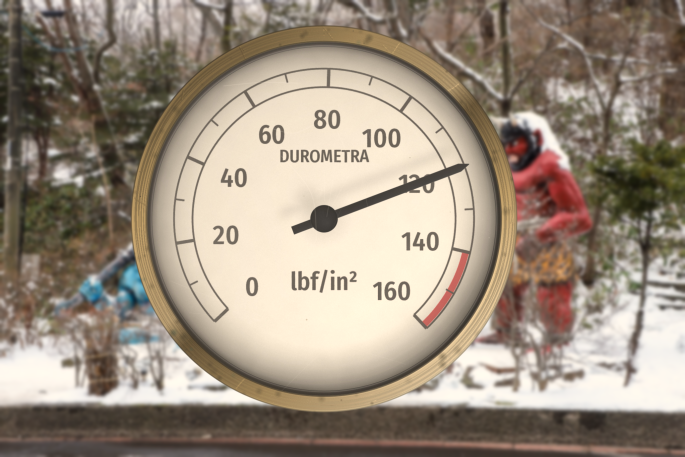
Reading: 120 psi
